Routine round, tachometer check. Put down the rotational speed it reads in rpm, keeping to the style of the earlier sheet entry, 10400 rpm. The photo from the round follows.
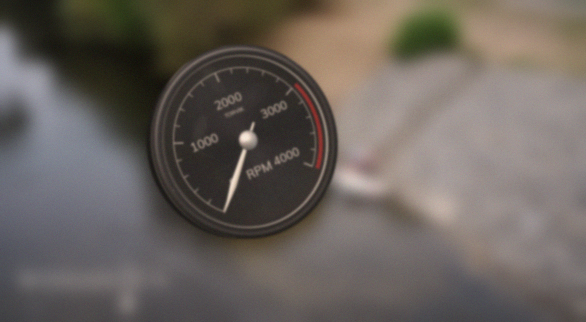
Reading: 0 rpm
